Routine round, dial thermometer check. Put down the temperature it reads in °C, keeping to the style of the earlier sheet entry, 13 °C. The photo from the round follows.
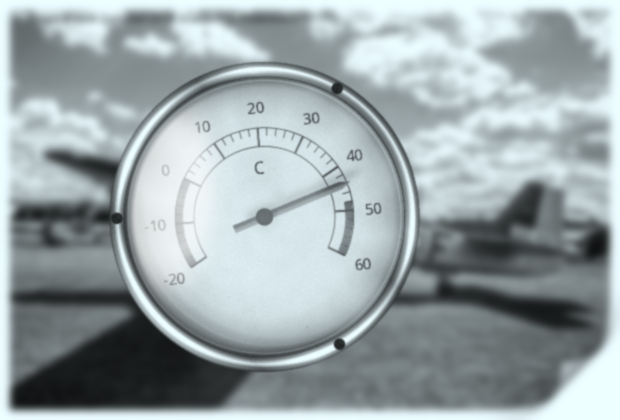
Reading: 44 °C
